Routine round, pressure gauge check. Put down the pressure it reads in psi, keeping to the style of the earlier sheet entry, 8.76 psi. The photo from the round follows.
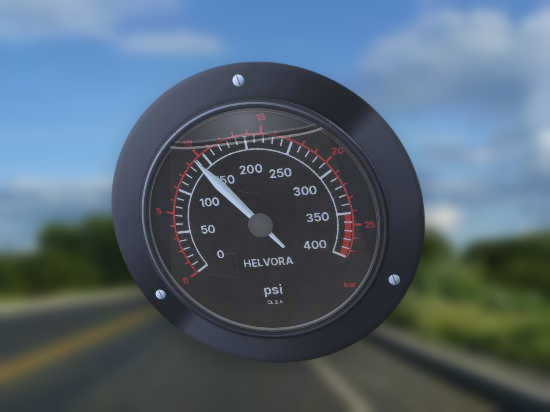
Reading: 140 psi
